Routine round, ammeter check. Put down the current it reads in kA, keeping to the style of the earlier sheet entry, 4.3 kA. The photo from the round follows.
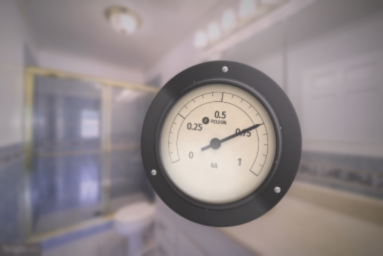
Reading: 0.75 kA
